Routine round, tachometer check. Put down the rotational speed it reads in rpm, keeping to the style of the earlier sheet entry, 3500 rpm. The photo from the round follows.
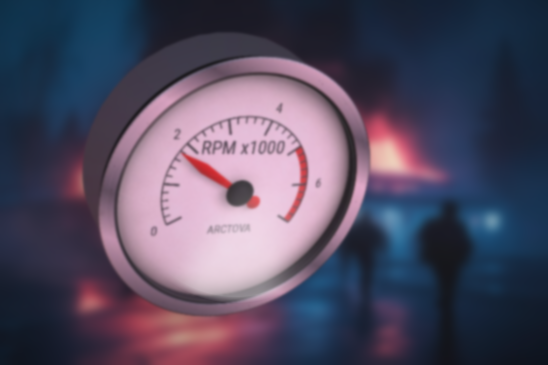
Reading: 1800 rpm
